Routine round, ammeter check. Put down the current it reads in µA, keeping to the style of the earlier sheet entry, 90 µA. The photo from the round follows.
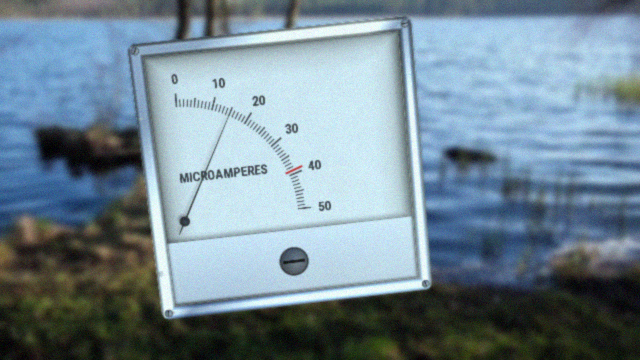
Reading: 15 µA
